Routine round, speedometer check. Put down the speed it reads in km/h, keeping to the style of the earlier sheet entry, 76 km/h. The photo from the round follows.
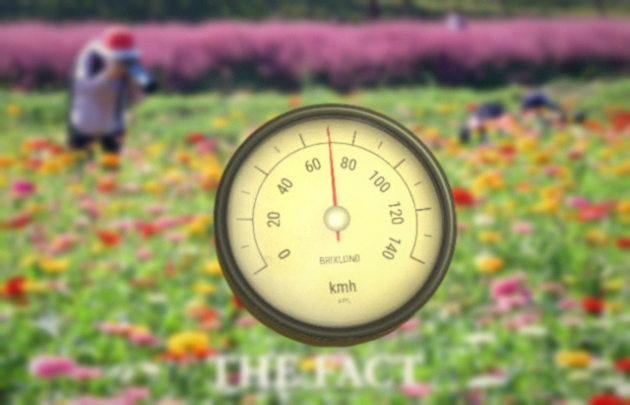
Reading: 70 km/h
